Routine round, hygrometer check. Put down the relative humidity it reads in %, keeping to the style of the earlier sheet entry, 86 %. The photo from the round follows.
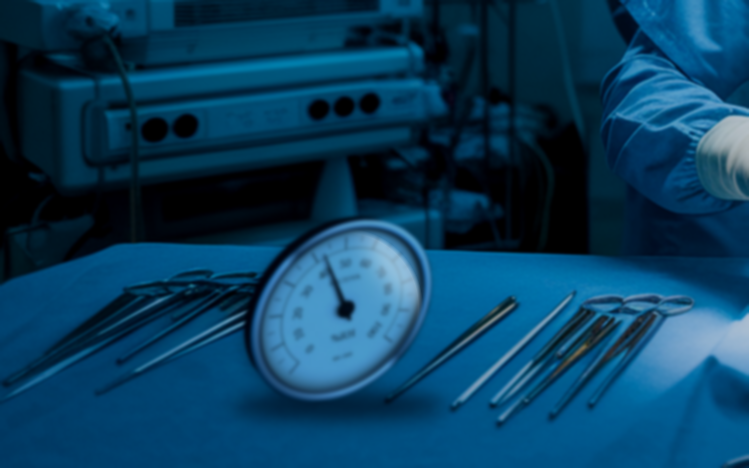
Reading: 42.5 %
